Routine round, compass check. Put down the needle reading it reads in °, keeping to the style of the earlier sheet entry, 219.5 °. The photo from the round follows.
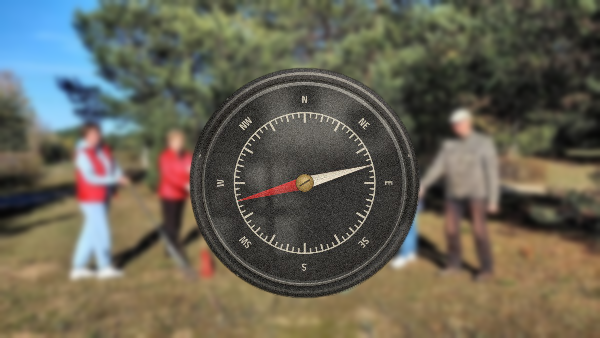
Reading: 255 °
